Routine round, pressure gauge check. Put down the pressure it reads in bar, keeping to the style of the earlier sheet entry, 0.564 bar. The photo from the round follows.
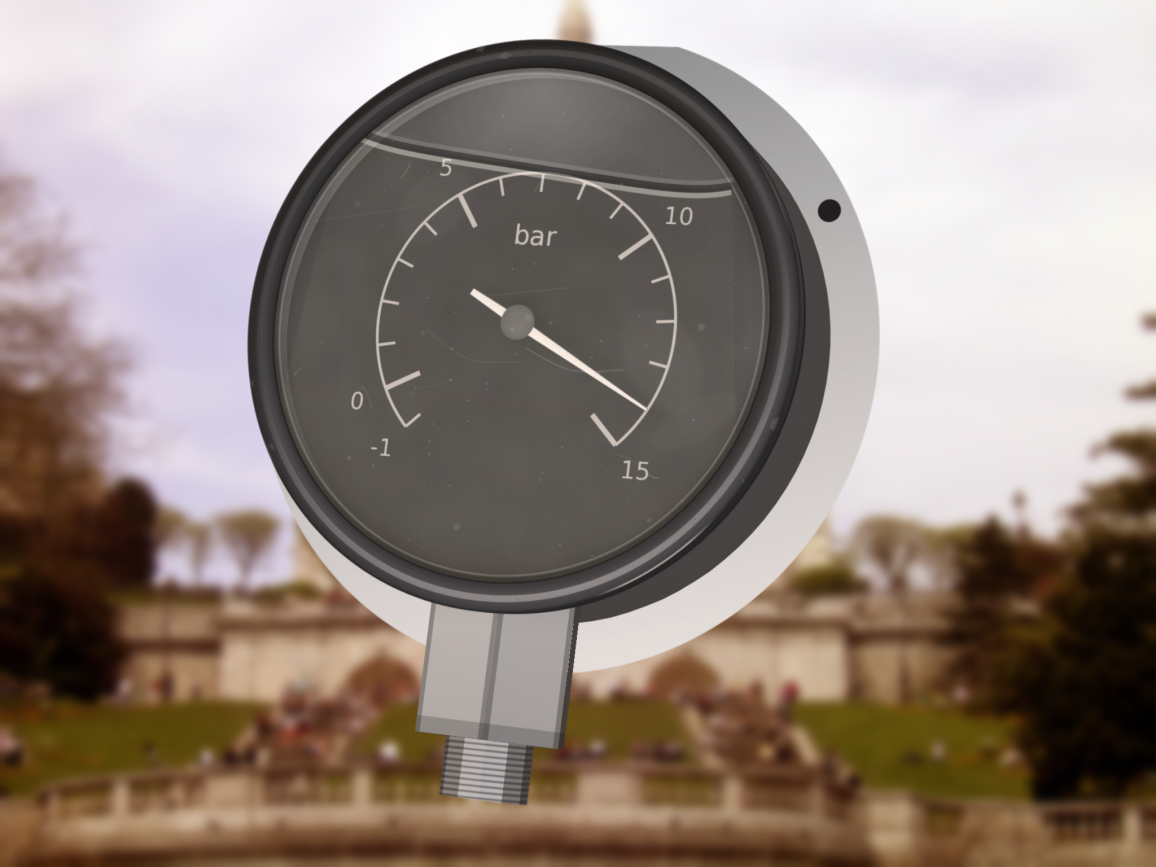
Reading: 14 bar
